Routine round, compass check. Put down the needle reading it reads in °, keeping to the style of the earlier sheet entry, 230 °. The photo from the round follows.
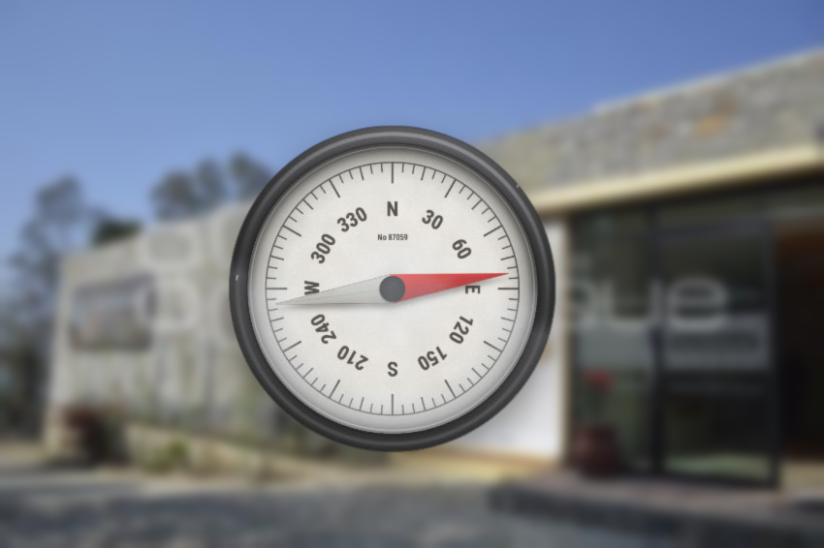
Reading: 82.5 °
